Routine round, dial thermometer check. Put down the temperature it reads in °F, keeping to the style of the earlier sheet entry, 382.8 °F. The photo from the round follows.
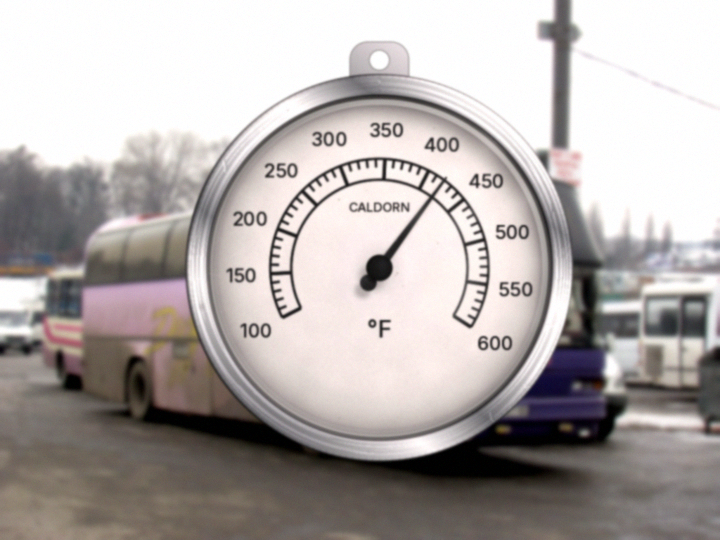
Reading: 420 °F
